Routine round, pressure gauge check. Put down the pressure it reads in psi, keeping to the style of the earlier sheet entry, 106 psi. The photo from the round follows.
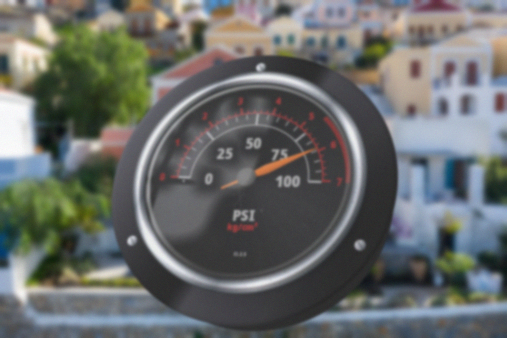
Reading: 85 psi
